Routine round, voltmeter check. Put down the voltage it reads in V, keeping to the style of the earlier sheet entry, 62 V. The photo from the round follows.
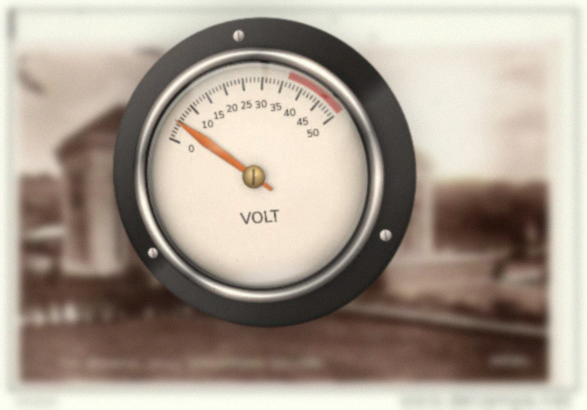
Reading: 5 V
